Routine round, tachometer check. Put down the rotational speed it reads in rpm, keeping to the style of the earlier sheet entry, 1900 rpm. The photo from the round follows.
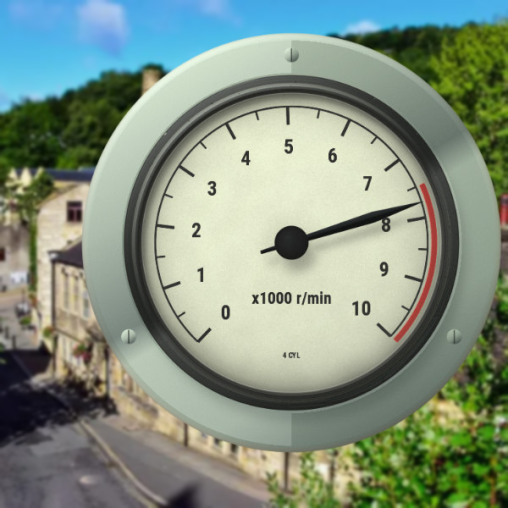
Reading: 7750 rpm
